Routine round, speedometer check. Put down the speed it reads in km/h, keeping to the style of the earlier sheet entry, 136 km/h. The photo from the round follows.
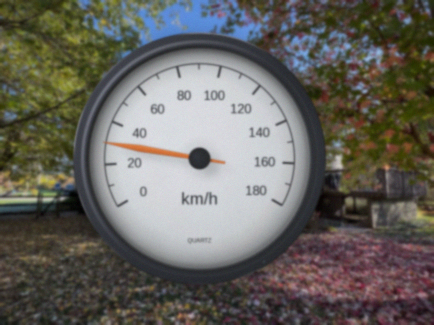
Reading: 30 km/h
